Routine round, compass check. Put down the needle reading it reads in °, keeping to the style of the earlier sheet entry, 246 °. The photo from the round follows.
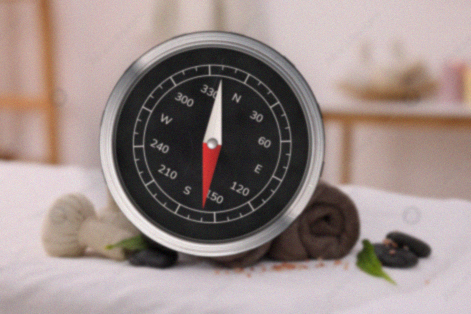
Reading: 160 °
